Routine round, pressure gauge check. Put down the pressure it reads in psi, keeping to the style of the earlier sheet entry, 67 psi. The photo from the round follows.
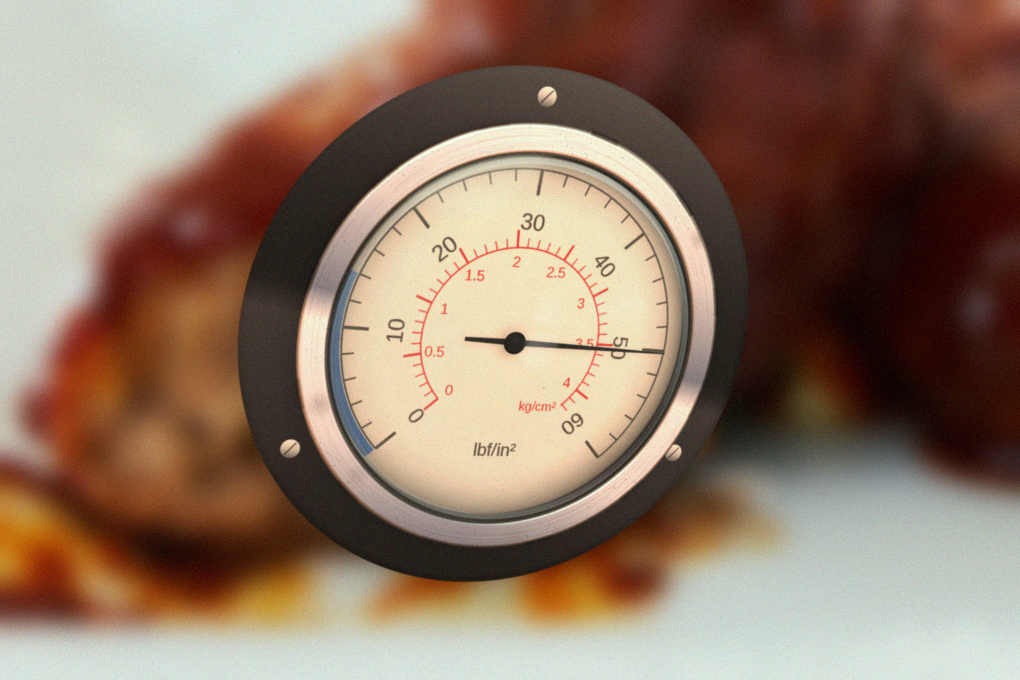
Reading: 50 psi
